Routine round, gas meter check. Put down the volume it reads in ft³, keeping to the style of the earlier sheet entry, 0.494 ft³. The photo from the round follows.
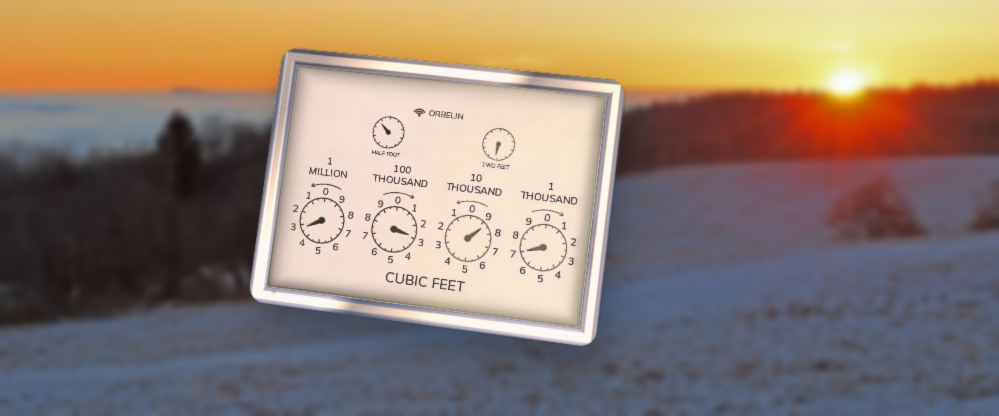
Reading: 328700 ft³
